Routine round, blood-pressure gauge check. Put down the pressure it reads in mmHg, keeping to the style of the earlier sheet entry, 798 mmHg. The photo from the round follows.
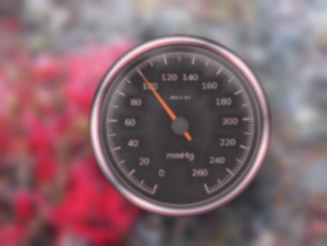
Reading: 100 mmHg
